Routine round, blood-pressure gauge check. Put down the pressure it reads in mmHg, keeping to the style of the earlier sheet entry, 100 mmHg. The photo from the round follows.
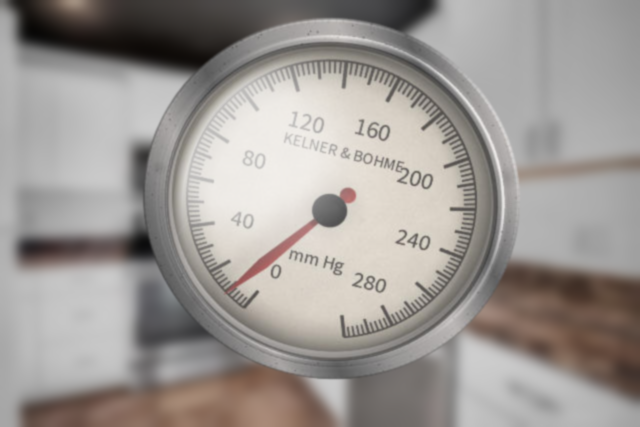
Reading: 10 mmHg
